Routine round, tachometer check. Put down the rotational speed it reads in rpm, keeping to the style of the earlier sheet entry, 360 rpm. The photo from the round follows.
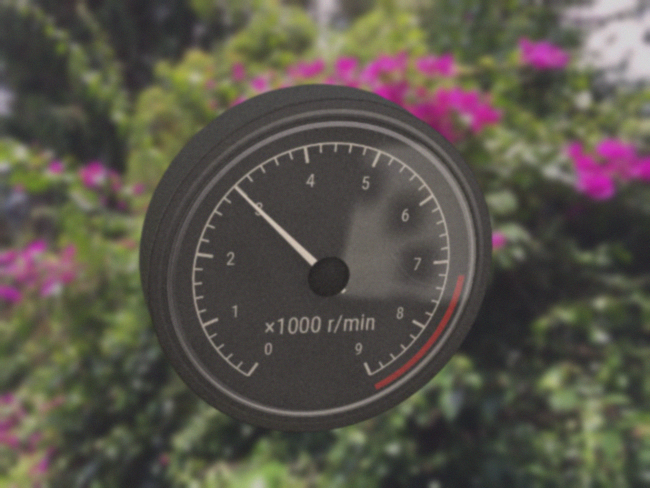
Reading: 3000 rpm
